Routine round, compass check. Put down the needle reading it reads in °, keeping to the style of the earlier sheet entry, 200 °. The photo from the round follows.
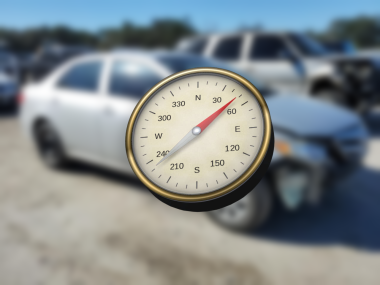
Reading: 50 °
